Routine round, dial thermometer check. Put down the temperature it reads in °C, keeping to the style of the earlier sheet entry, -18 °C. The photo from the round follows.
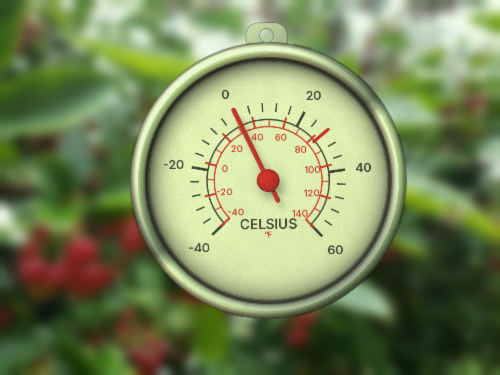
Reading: 0 °C
